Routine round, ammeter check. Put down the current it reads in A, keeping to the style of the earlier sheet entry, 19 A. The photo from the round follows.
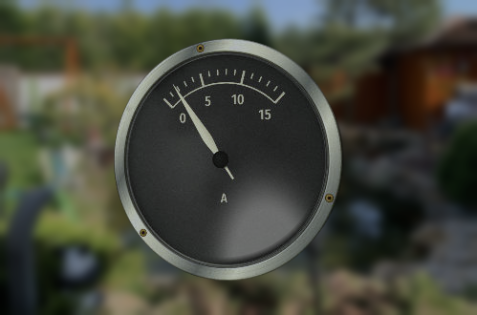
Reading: 2 A
